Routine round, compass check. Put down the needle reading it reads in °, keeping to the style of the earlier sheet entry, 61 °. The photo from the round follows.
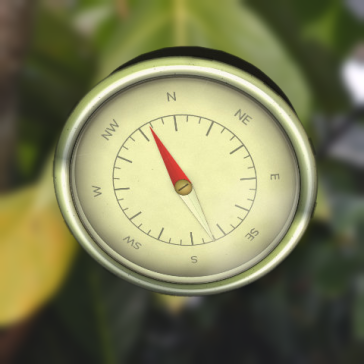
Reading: 340 °
